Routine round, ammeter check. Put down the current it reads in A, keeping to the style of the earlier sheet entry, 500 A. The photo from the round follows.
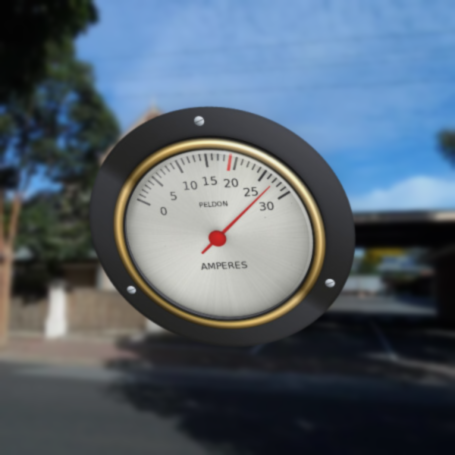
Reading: 27 A
